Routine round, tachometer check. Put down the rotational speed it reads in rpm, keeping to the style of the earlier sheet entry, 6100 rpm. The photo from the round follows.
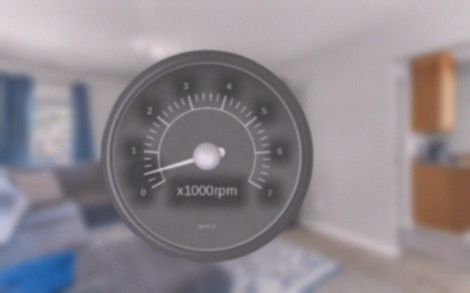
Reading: 400 rpm
